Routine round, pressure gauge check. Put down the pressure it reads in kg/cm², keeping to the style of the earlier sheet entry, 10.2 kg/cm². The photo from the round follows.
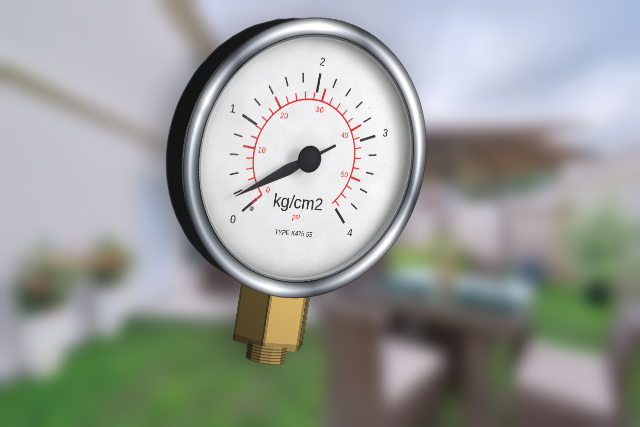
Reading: 0.2 kg/cm²
